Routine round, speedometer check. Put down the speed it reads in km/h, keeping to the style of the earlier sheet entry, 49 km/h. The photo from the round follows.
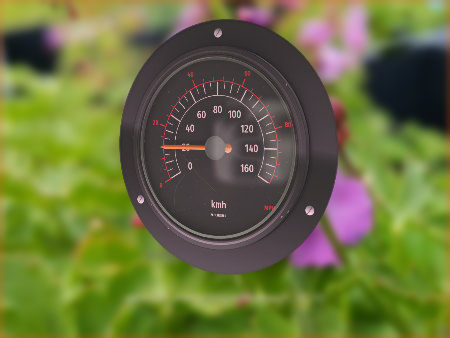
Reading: 20 km/h
